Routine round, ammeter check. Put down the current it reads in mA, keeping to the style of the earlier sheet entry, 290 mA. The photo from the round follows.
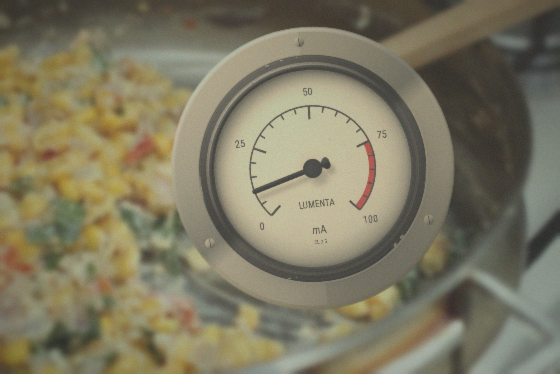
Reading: 10 mA
